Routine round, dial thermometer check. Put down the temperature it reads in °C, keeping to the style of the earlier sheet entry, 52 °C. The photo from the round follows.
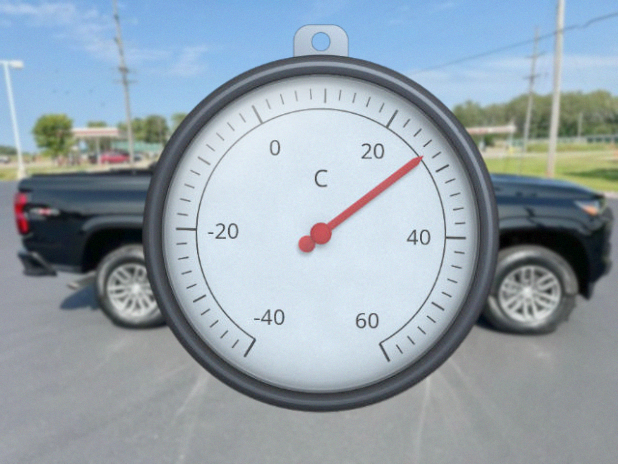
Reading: 27 °C
